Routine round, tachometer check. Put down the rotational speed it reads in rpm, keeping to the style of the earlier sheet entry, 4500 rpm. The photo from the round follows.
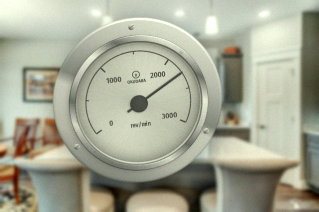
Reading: 2250 rpm
